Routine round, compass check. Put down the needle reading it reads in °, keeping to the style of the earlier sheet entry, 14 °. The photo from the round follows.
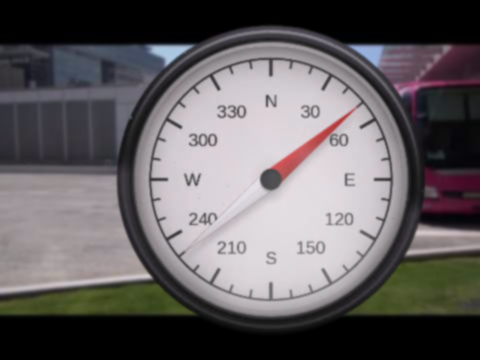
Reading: 50 °
